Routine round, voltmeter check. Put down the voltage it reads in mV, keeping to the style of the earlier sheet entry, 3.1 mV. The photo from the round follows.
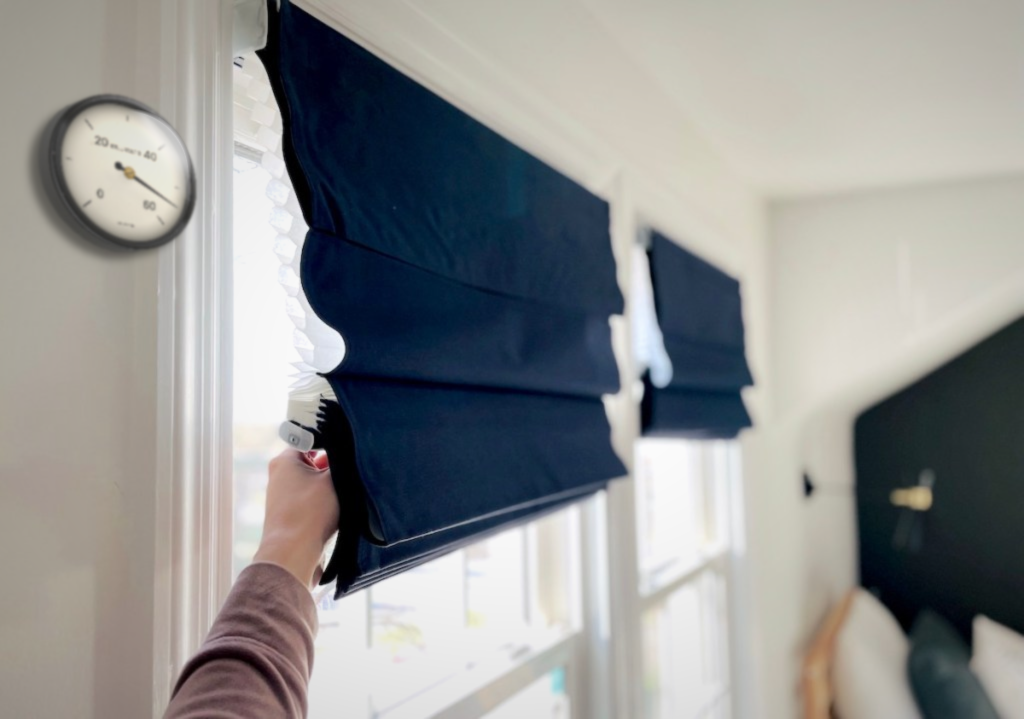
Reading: 55 mV
